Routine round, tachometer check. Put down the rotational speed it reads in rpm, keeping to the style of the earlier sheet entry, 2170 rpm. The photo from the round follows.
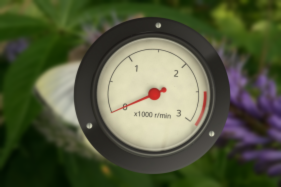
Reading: 0 rpm
